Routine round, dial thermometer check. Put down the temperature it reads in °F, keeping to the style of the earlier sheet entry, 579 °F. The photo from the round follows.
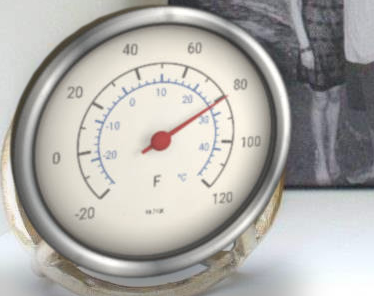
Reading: 80 °F
